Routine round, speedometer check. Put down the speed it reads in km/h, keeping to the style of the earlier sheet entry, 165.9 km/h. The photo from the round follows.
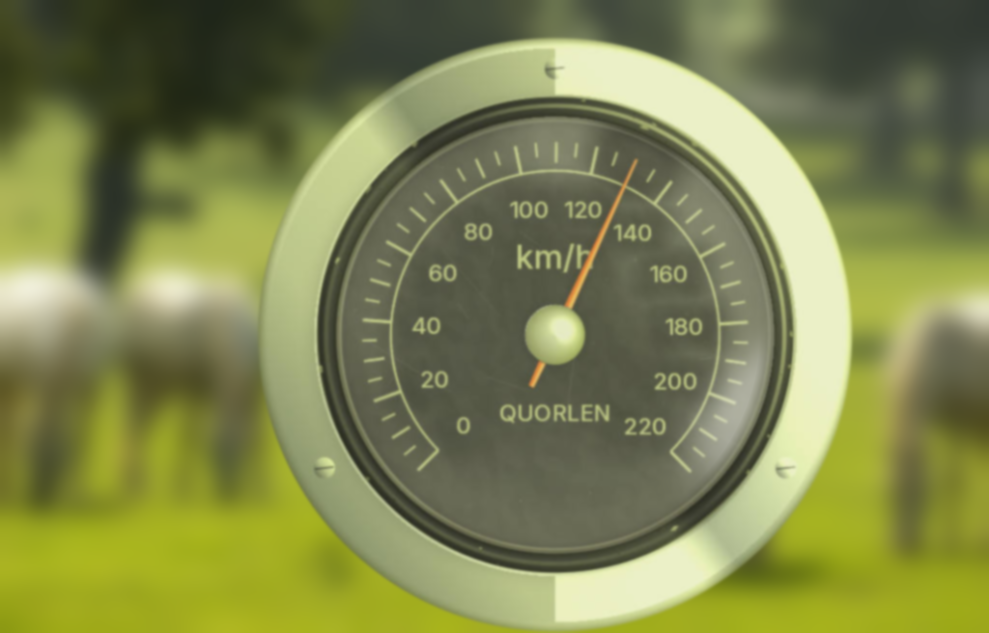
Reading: 130 km/h
